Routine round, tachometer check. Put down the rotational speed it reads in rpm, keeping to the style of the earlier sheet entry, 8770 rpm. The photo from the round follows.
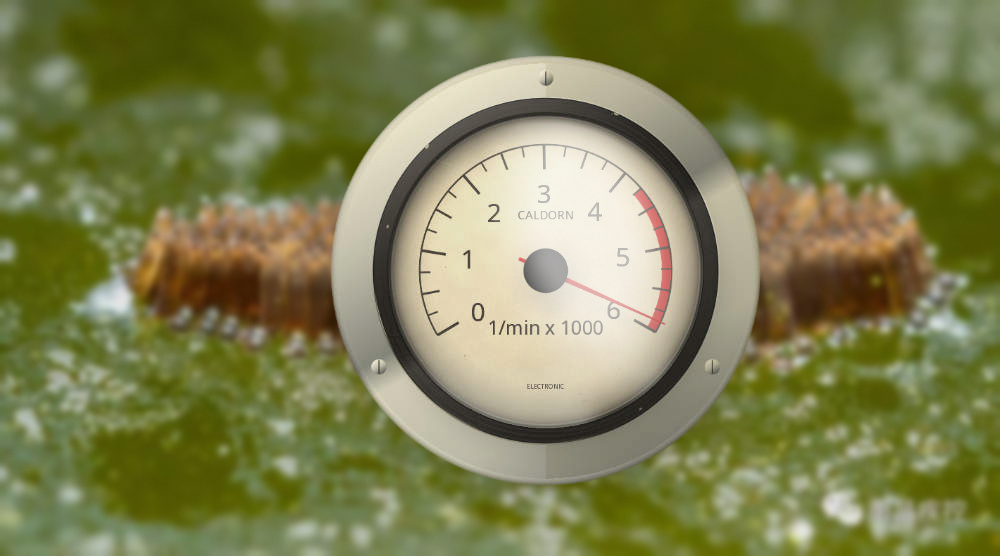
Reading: 5875 rpm
